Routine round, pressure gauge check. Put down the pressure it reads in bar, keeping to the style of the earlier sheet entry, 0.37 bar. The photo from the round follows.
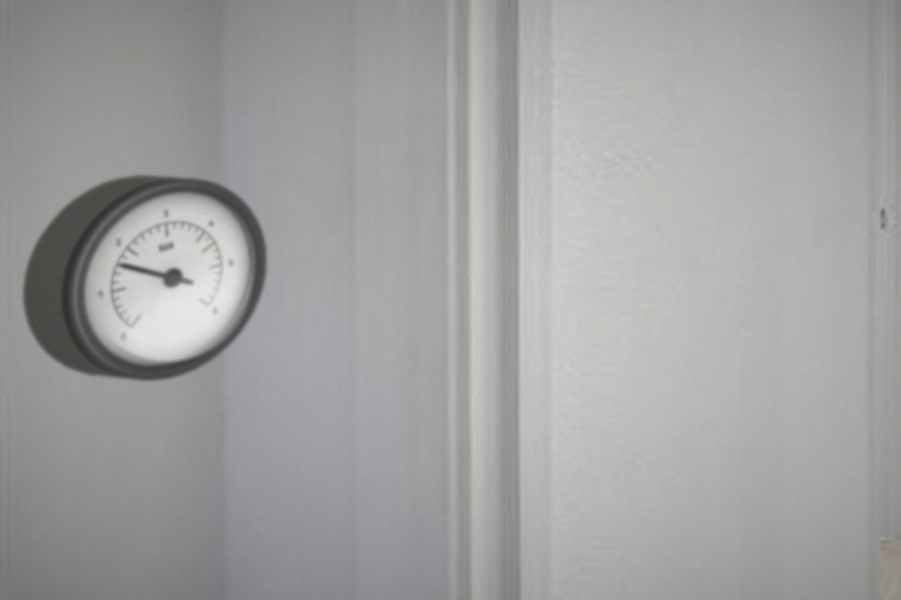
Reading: 1.6 bar
